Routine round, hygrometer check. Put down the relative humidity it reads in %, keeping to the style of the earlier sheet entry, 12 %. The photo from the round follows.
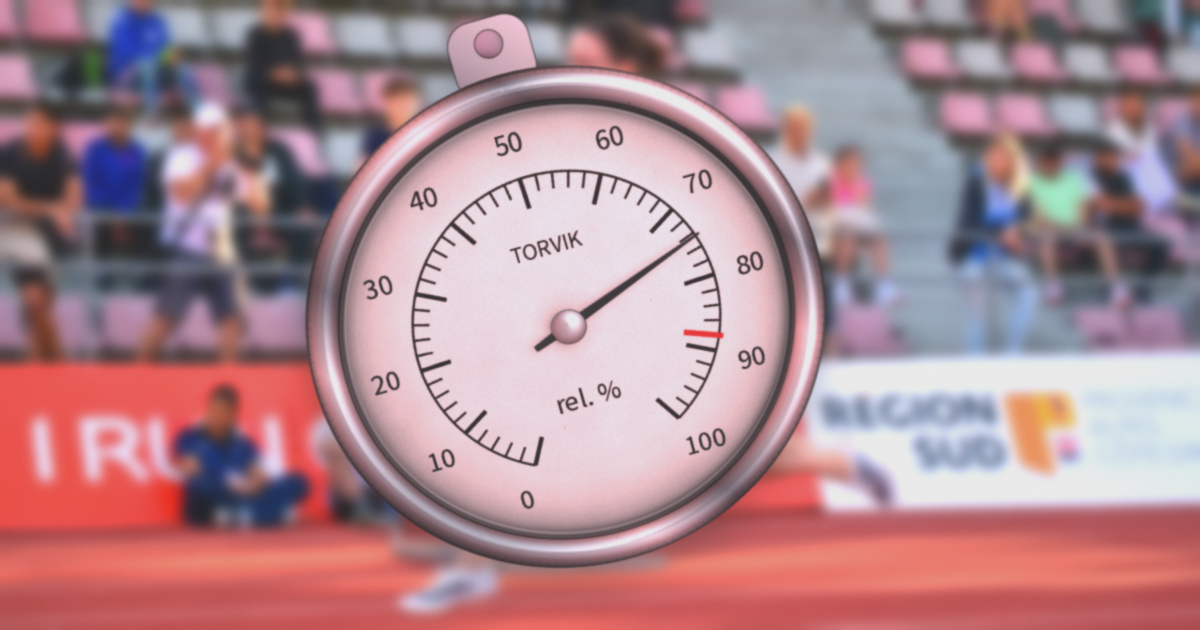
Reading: 74 %
